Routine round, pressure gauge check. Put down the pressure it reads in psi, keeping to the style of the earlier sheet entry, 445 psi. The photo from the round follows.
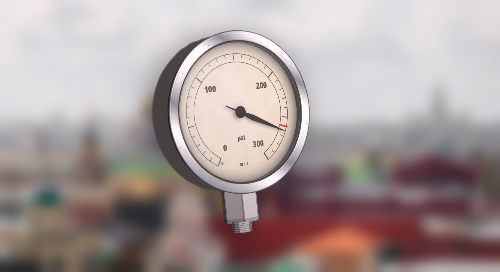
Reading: 265 psi
